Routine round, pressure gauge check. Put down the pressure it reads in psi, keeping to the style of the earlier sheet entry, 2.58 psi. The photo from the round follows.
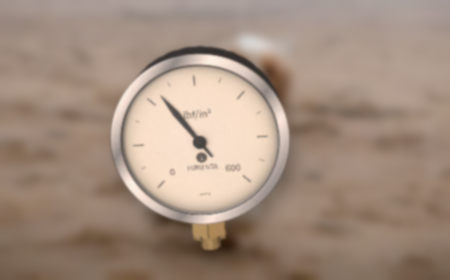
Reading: 225 psi
